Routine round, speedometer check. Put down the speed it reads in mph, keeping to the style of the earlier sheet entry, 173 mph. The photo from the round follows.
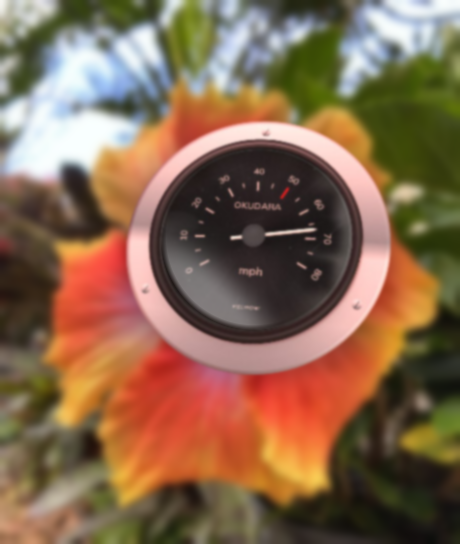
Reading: 67.5 mph
